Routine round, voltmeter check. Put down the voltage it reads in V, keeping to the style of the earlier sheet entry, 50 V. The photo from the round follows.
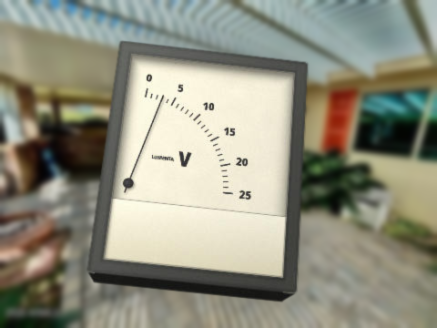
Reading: 3 V
